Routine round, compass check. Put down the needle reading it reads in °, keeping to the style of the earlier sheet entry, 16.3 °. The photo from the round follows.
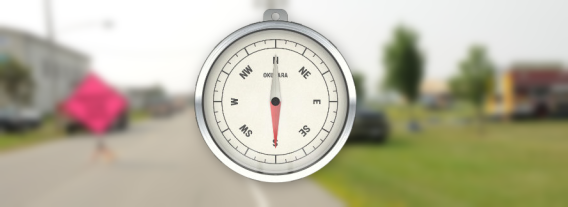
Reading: 180 °
